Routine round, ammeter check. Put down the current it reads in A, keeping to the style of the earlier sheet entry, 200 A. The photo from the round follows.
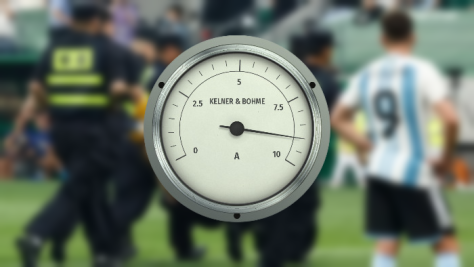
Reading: 9 A
